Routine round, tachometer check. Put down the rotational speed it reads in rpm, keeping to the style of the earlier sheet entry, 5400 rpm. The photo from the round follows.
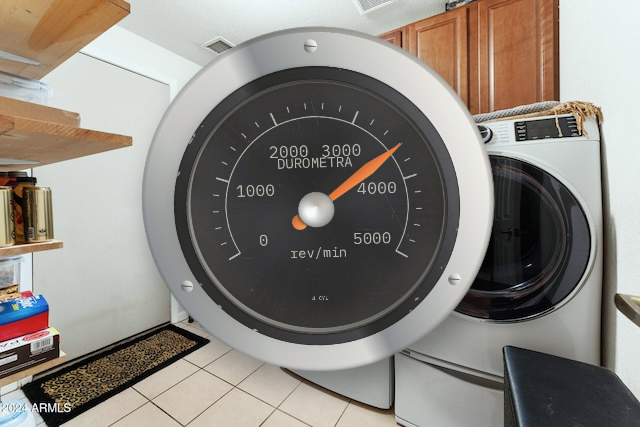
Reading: 3600 rpm
